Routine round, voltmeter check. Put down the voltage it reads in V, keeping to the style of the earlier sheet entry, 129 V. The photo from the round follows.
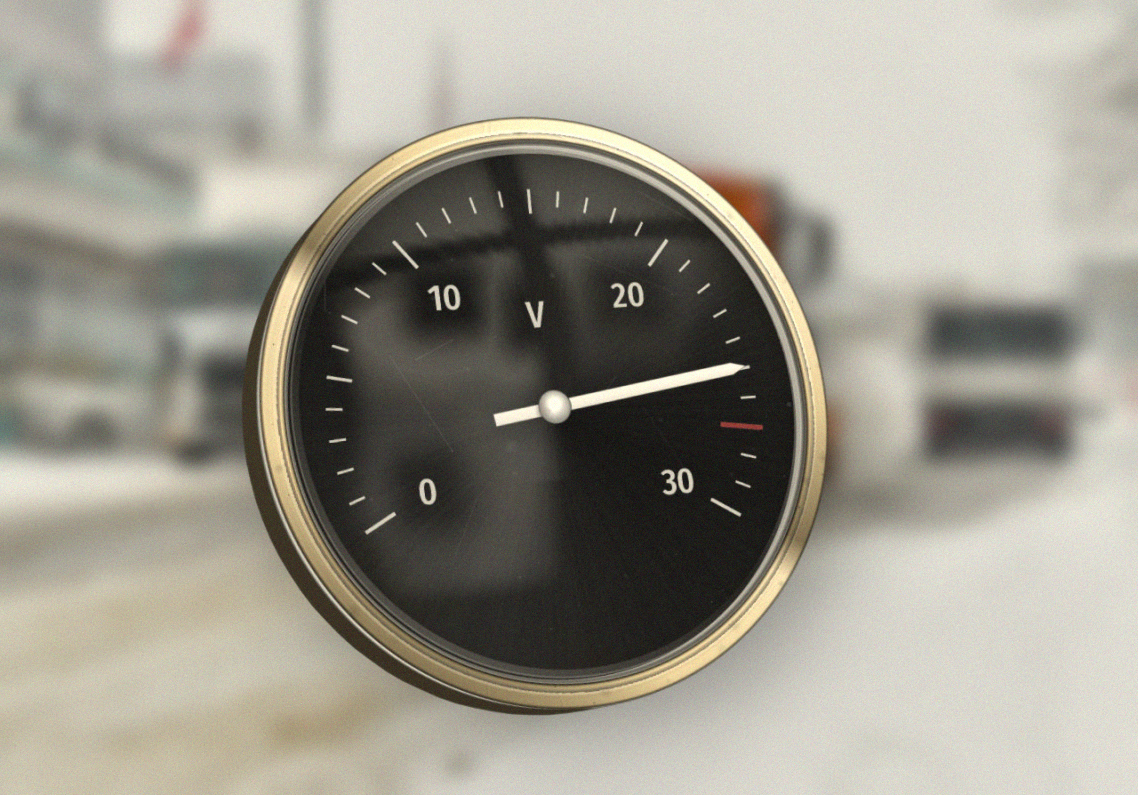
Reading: 25 V
